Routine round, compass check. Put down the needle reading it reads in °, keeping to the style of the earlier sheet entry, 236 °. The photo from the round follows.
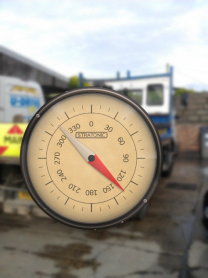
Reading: 135 °
